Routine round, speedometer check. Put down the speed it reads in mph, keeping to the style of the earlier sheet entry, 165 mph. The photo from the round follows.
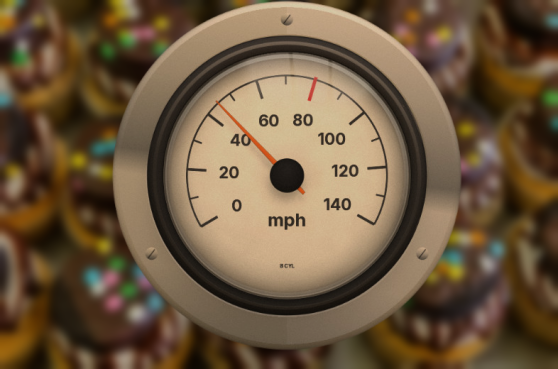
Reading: 45 mph
